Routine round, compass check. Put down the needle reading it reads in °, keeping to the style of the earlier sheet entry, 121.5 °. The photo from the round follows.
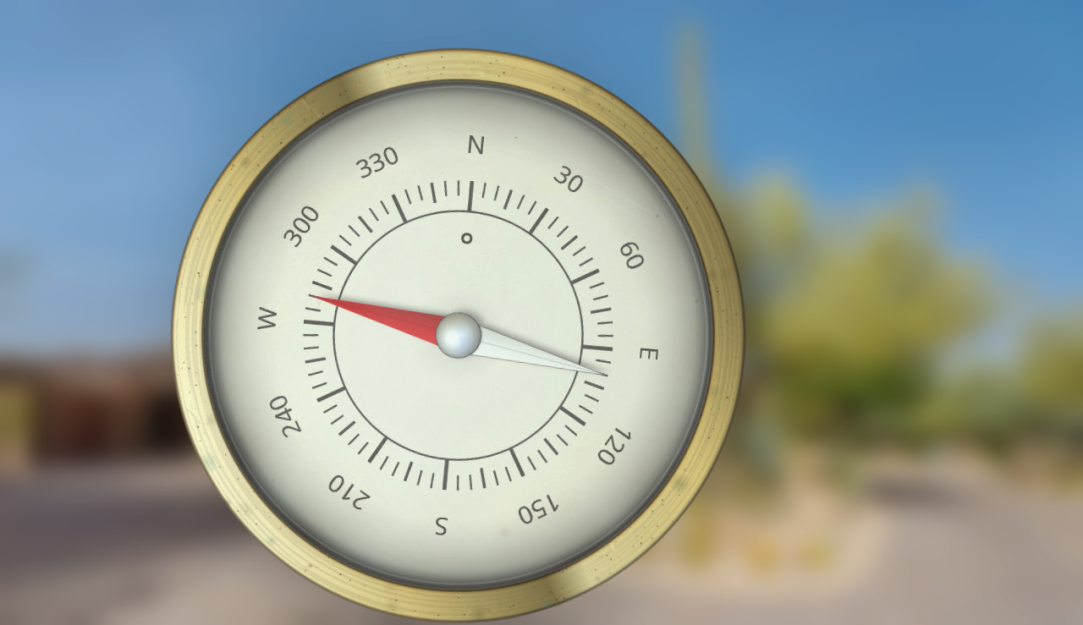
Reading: 280 °
